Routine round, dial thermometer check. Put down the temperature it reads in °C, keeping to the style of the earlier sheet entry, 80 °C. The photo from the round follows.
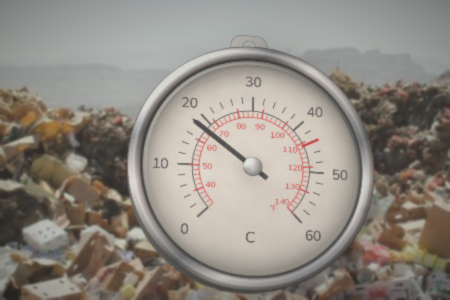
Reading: 18 °C
